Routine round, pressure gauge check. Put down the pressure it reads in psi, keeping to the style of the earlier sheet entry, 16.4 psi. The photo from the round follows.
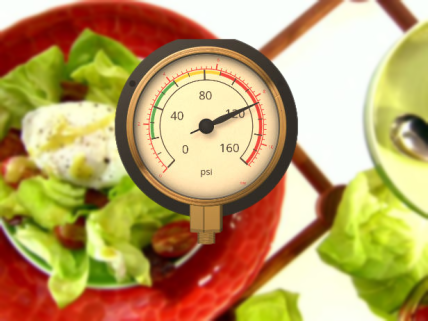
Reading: 120 psi
